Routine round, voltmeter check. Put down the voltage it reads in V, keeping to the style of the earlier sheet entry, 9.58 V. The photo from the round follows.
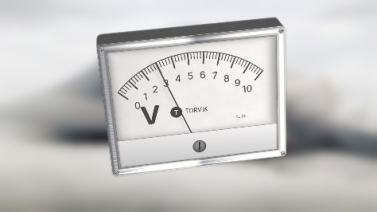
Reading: 3 V
